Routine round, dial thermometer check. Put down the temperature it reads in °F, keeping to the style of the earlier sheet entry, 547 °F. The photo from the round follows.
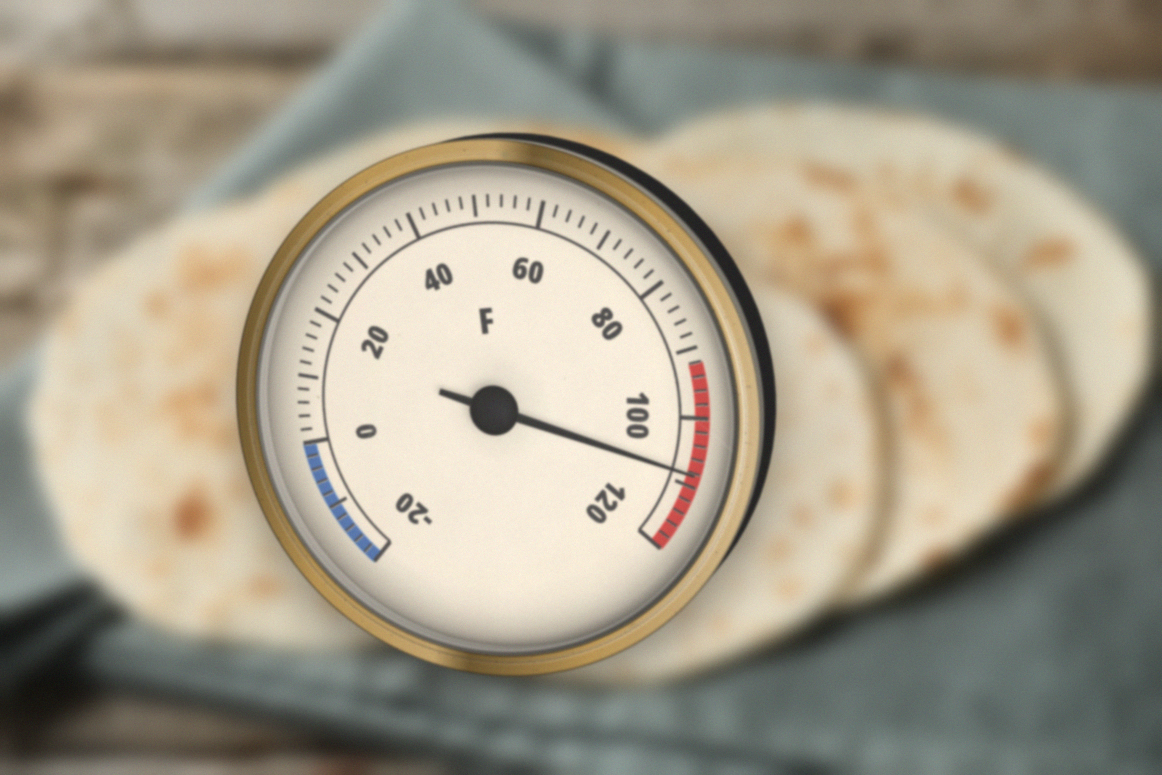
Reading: 108 °F
